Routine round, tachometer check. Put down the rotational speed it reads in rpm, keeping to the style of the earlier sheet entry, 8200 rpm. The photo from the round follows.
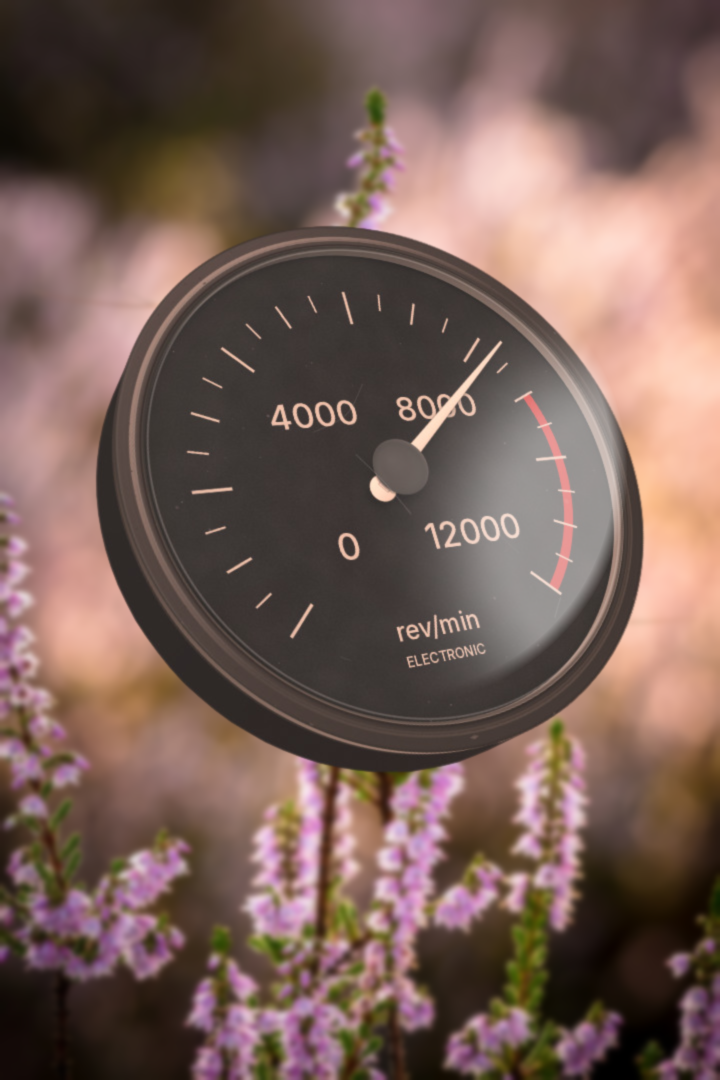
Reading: 8250 rpm
